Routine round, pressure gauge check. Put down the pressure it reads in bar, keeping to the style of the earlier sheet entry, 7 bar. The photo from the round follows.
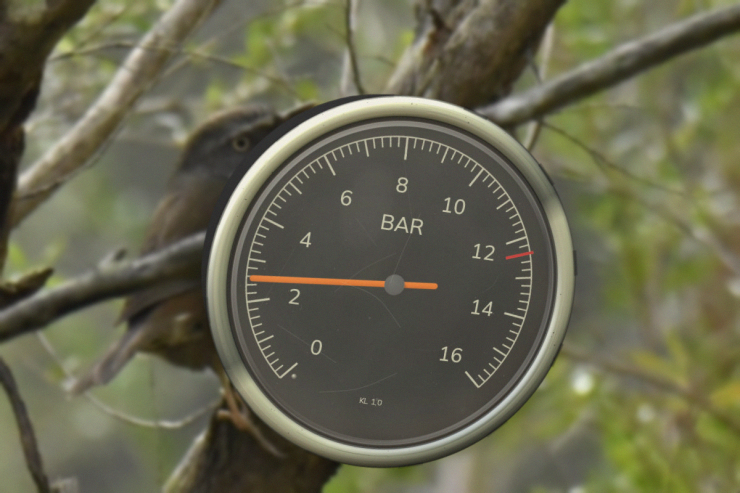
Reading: 2.6 bar
